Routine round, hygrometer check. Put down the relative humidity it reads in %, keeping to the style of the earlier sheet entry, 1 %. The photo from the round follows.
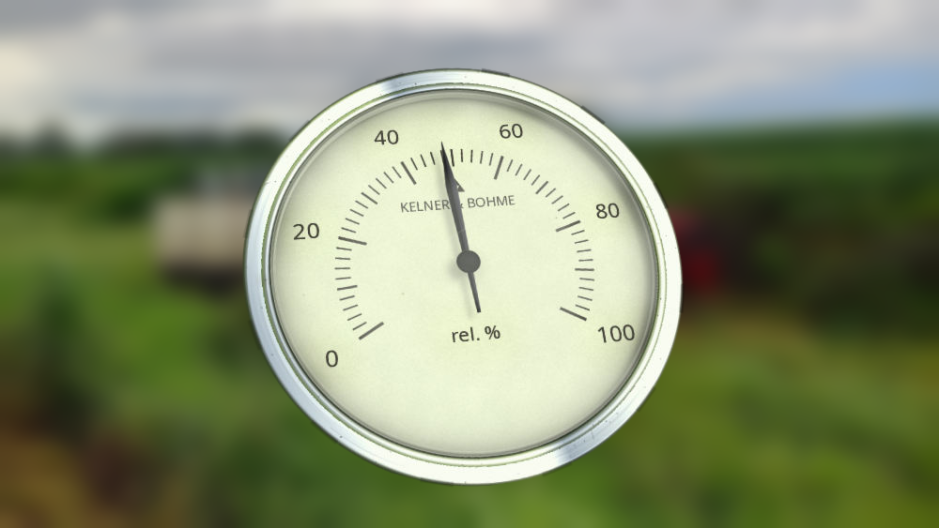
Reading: 48 %
